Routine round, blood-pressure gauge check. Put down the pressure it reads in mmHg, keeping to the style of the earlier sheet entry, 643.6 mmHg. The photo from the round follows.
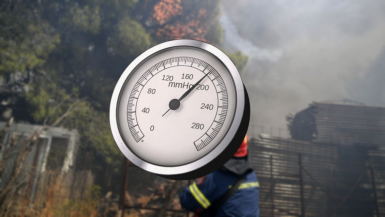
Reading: 190 mmHg
